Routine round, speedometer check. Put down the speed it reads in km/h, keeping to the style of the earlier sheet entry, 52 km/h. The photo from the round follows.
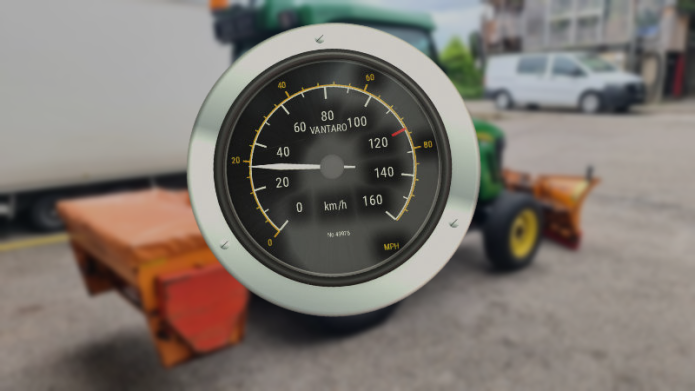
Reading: 30 km/h
